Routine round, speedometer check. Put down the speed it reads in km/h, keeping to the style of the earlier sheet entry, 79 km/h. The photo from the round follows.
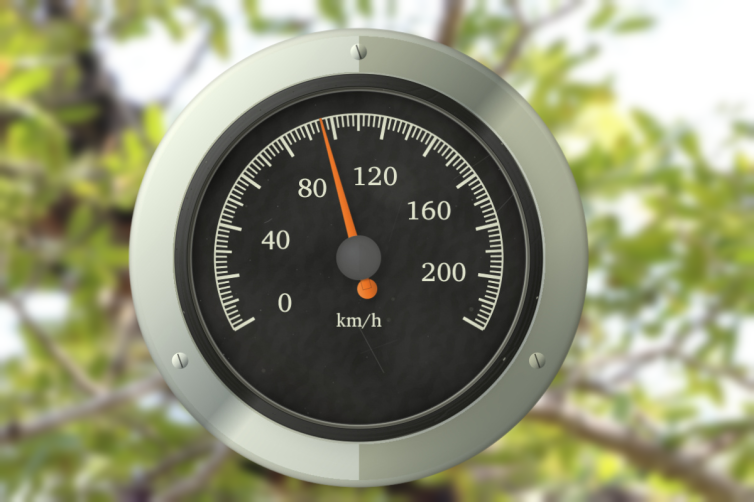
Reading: 96 km/h
